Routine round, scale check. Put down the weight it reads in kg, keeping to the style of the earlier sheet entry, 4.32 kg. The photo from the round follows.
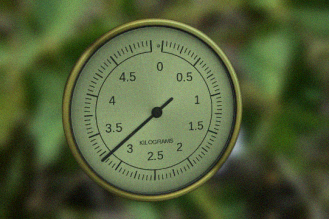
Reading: 3.2 kg
